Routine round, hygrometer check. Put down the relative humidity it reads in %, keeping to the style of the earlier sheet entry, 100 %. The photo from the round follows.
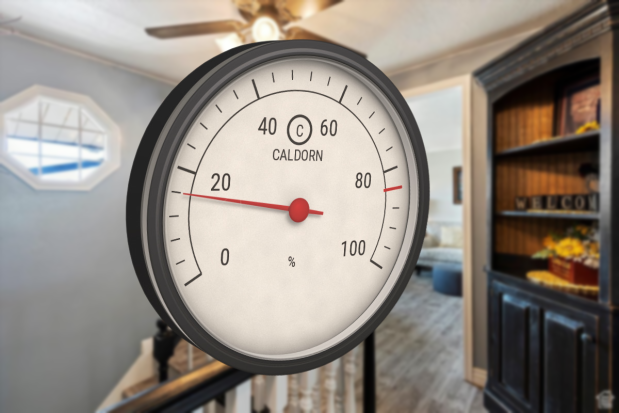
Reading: 16 %
